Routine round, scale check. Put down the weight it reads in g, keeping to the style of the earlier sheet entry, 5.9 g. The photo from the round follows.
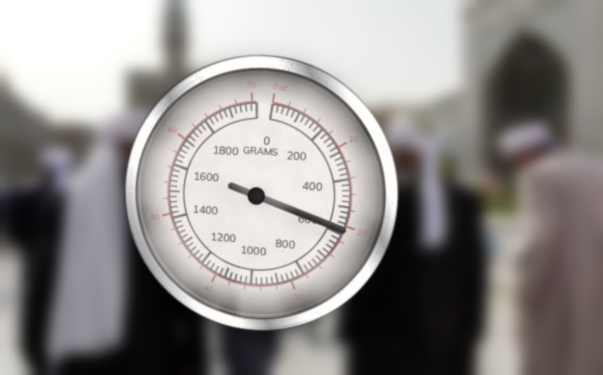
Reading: 580 g
